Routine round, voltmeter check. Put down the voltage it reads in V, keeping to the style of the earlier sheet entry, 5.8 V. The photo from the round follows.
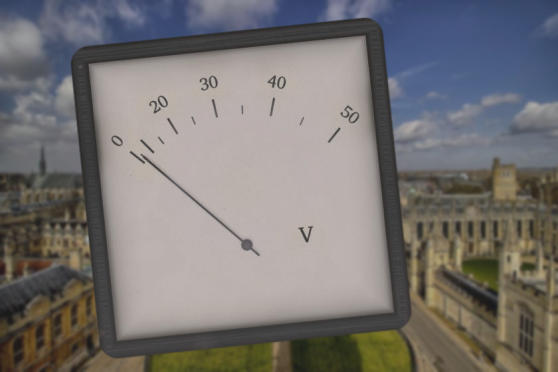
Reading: 5 V
